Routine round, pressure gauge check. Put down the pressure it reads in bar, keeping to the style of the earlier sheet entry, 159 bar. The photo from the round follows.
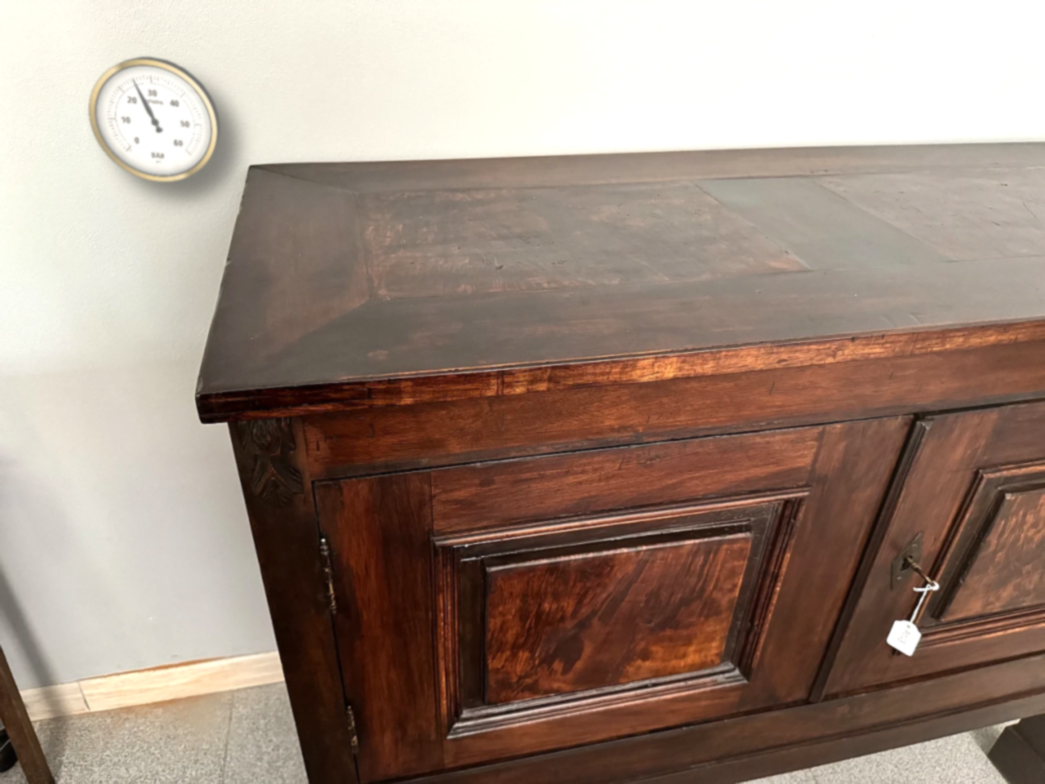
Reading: 25 bar
